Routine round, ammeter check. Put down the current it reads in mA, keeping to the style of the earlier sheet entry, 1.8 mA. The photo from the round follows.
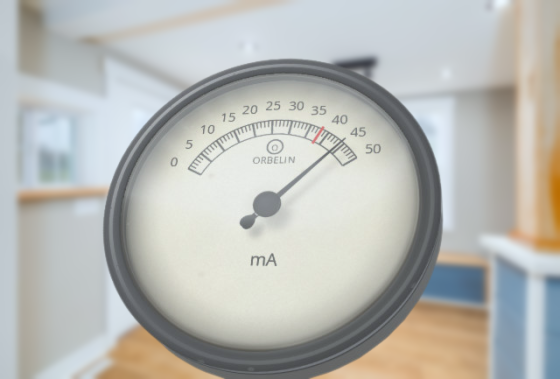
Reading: 45 mA
